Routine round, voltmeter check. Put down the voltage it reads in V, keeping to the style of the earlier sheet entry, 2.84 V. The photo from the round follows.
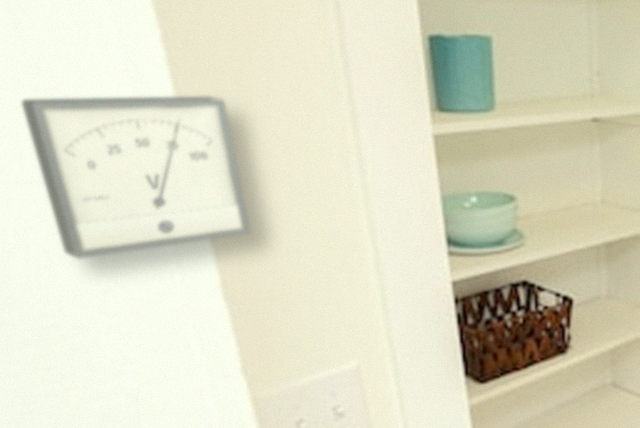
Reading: 75 V
